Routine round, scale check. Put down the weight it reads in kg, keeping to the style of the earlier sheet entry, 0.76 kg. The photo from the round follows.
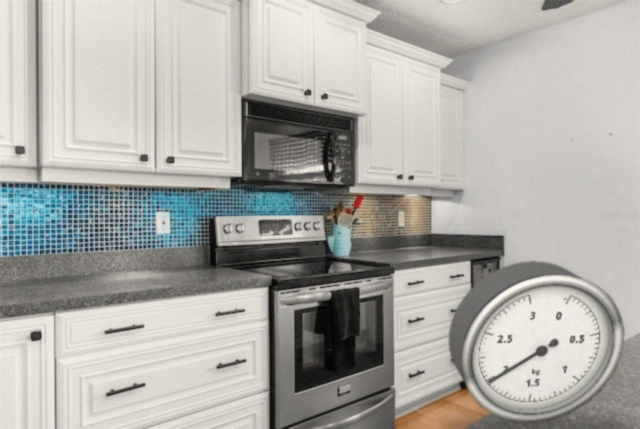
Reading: 2 kg
